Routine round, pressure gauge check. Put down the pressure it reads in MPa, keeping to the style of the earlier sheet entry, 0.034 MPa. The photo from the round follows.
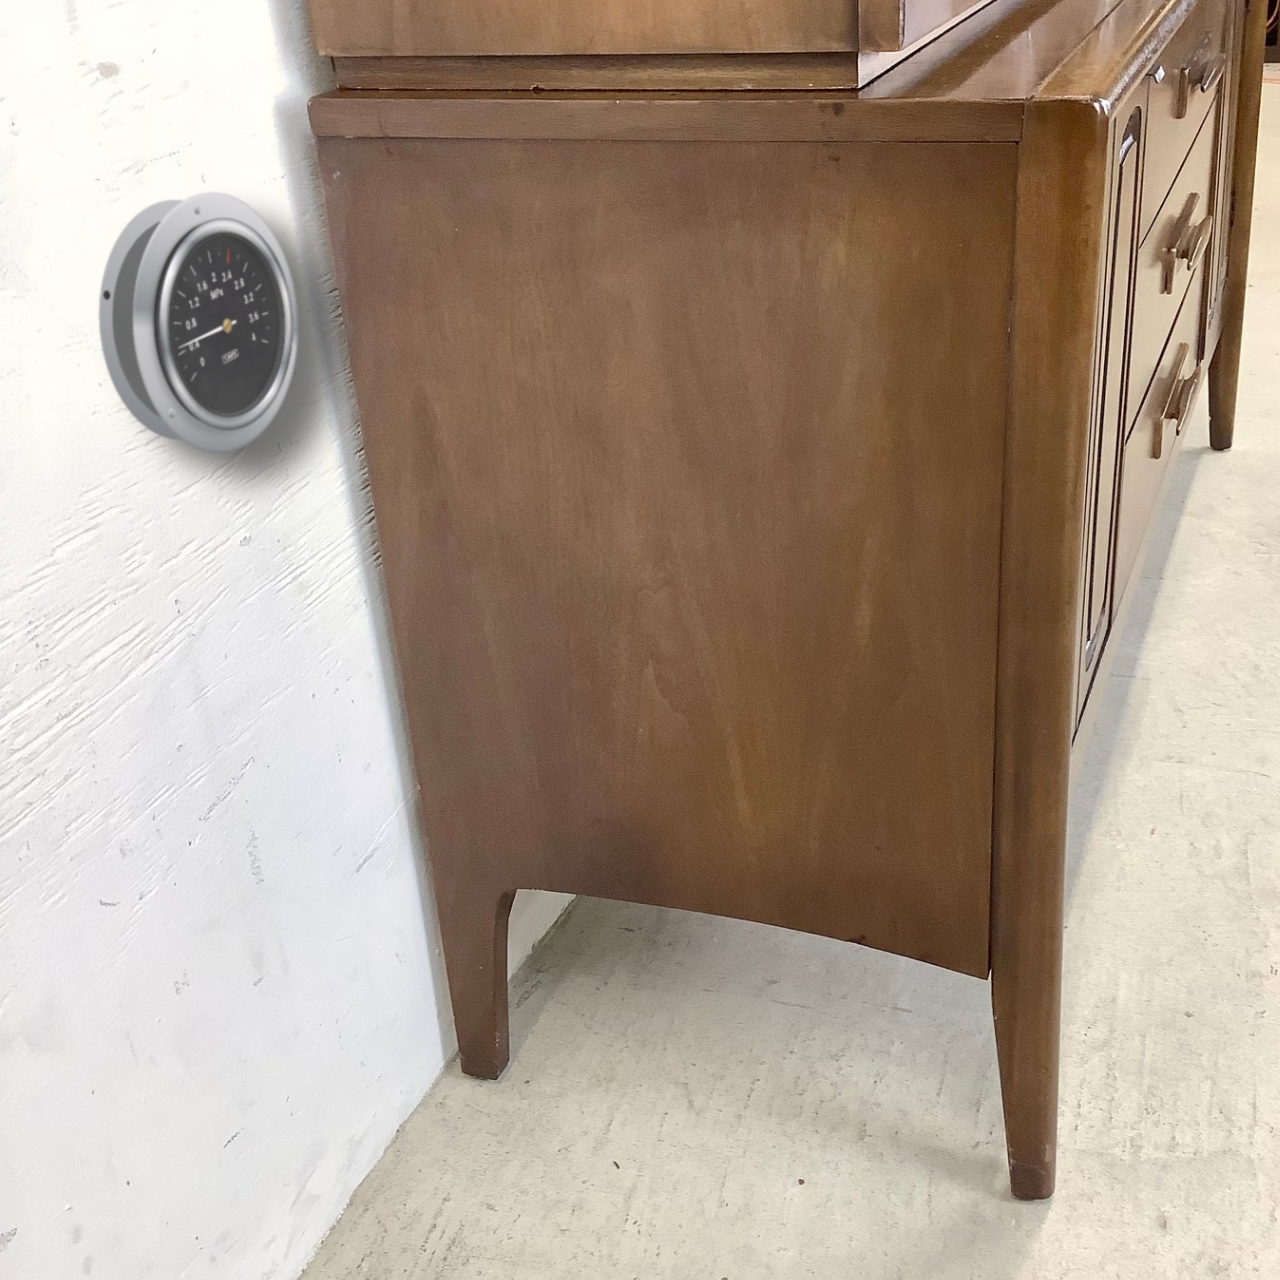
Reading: 0.5 MPa
